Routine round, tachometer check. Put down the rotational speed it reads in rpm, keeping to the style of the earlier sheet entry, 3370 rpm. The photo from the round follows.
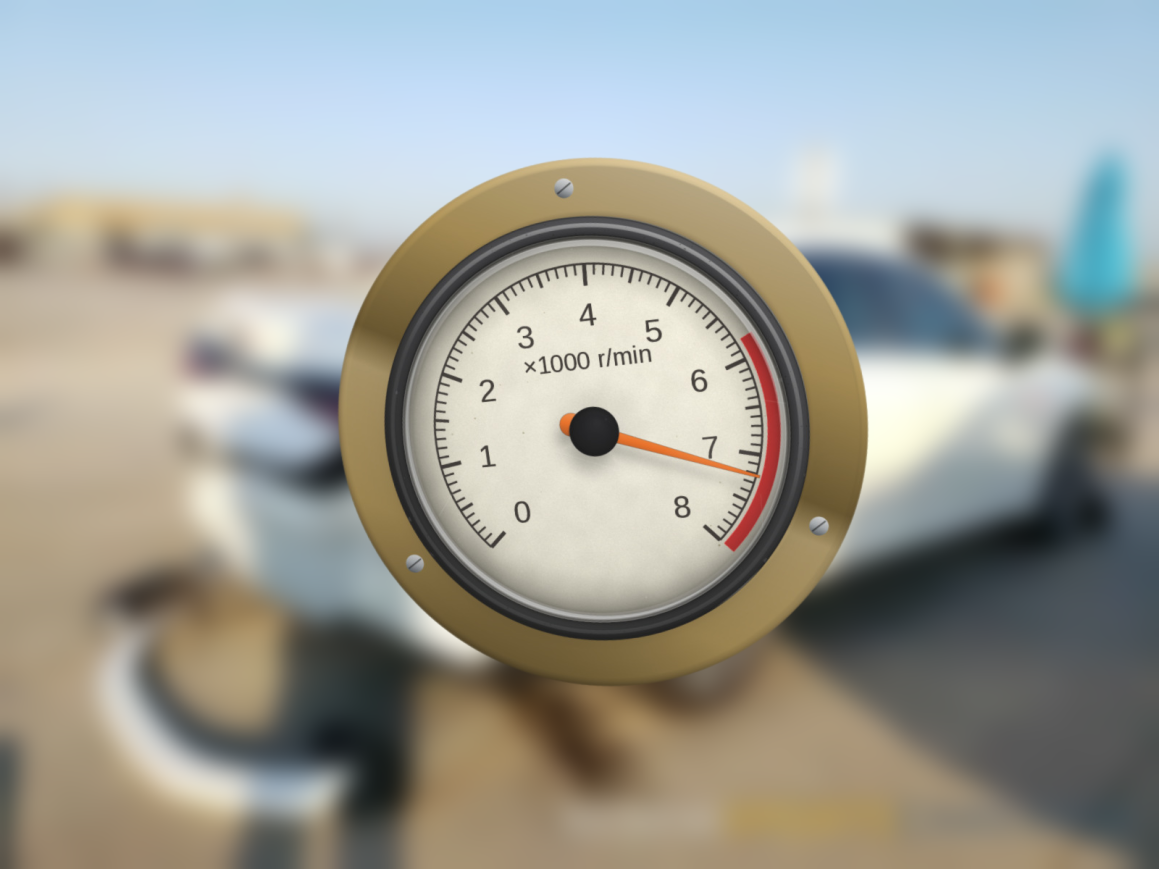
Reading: 7200 rpm
